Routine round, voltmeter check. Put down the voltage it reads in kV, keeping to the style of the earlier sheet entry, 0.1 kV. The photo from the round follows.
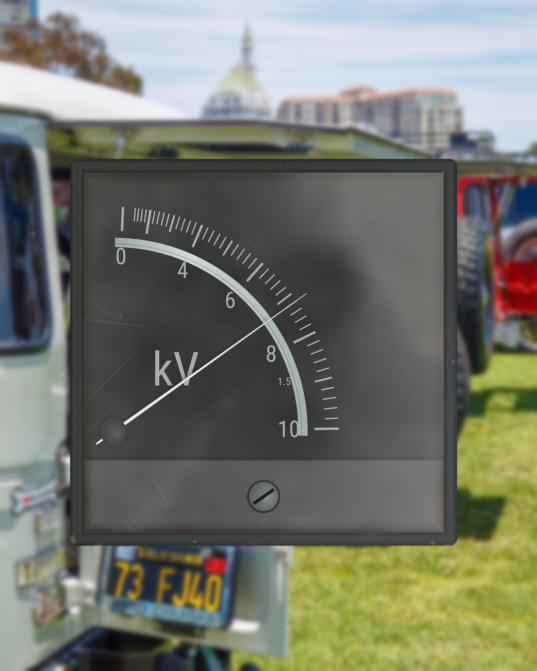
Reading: 7.2 kV
